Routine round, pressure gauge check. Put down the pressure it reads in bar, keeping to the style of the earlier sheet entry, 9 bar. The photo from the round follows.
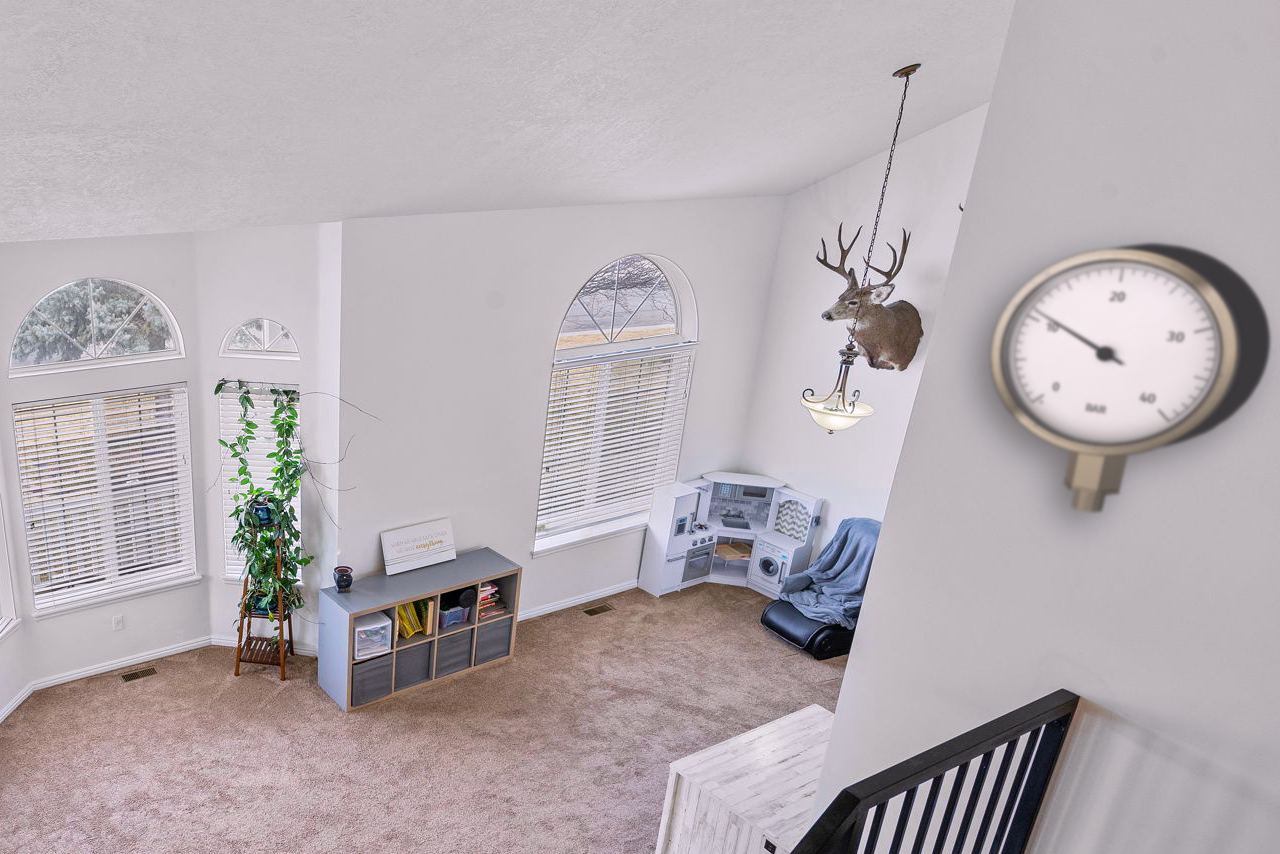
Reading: 11 bar
